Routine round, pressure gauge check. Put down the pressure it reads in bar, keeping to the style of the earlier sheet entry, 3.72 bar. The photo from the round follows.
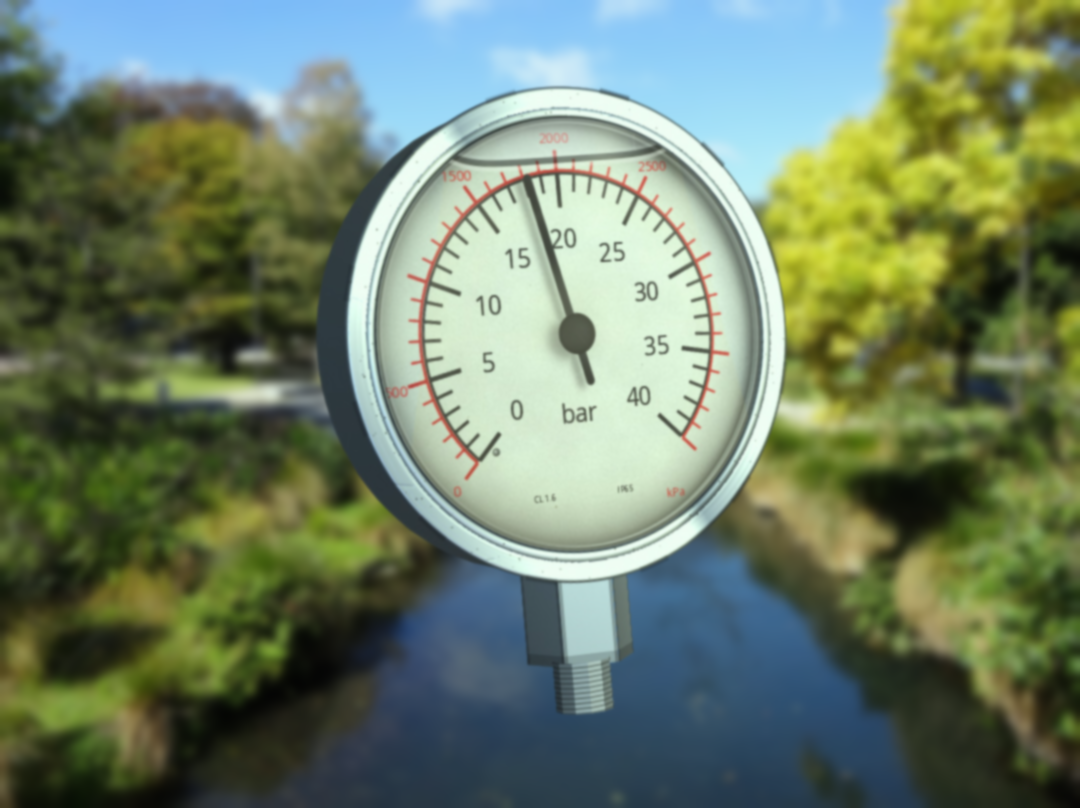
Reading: 18 bar
